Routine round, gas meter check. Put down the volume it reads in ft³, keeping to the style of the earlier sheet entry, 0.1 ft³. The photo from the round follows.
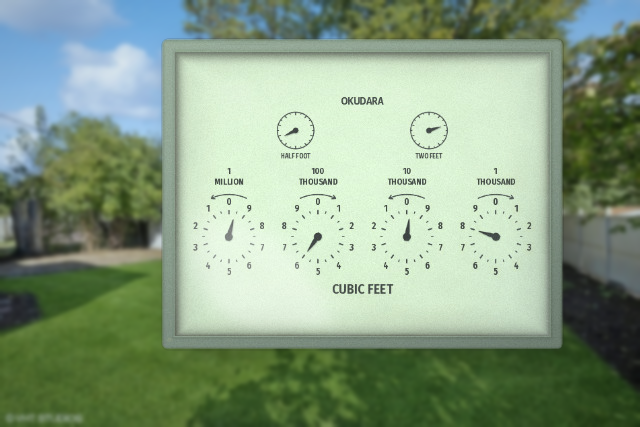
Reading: 959800 ft³
